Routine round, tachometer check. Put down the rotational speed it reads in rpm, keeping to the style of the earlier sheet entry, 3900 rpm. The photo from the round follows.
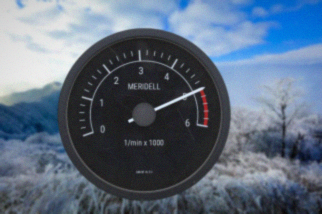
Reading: 5000 rpm
